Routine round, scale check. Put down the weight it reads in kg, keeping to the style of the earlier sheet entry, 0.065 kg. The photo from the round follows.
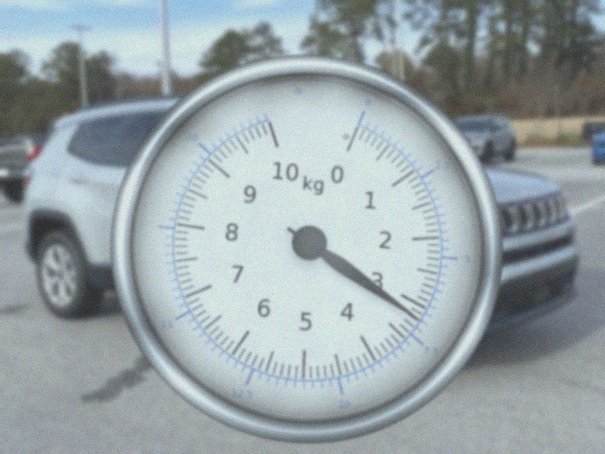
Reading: 3.2 kg
